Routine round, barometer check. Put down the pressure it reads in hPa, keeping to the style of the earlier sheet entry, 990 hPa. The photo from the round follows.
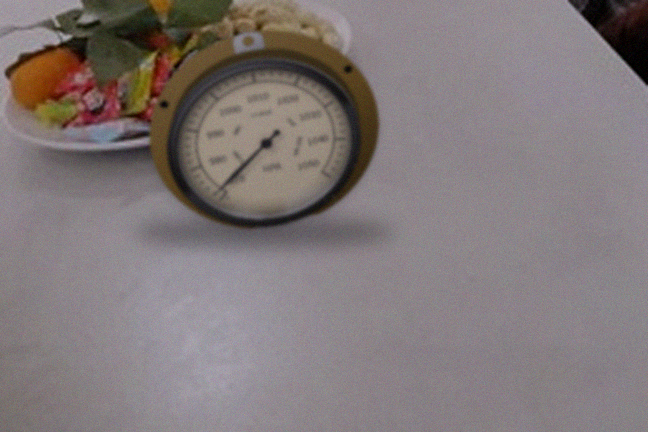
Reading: 972 hPa
